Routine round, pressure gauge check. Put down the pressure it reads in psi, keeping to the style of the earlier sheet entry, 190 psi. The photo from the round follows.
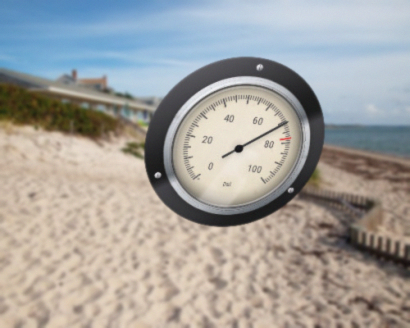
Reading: 70 psi
